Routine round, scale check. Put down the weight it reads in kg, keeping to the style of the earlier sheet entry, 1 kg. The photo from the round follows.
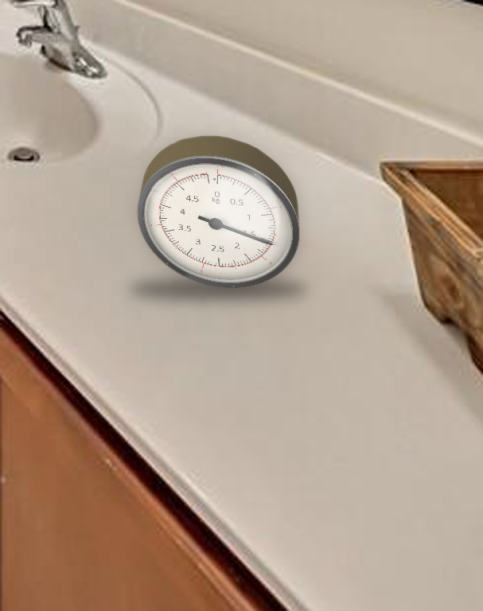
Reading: 1.5 kg
